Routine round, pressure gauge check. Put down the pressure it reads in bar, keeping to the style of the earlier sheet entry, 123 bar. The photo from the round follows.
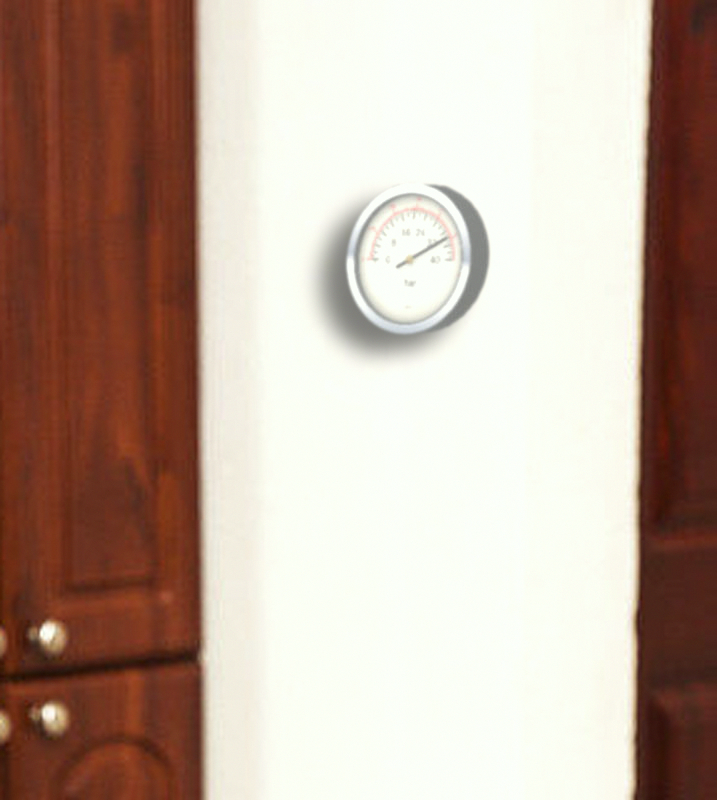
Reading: 34 bar
